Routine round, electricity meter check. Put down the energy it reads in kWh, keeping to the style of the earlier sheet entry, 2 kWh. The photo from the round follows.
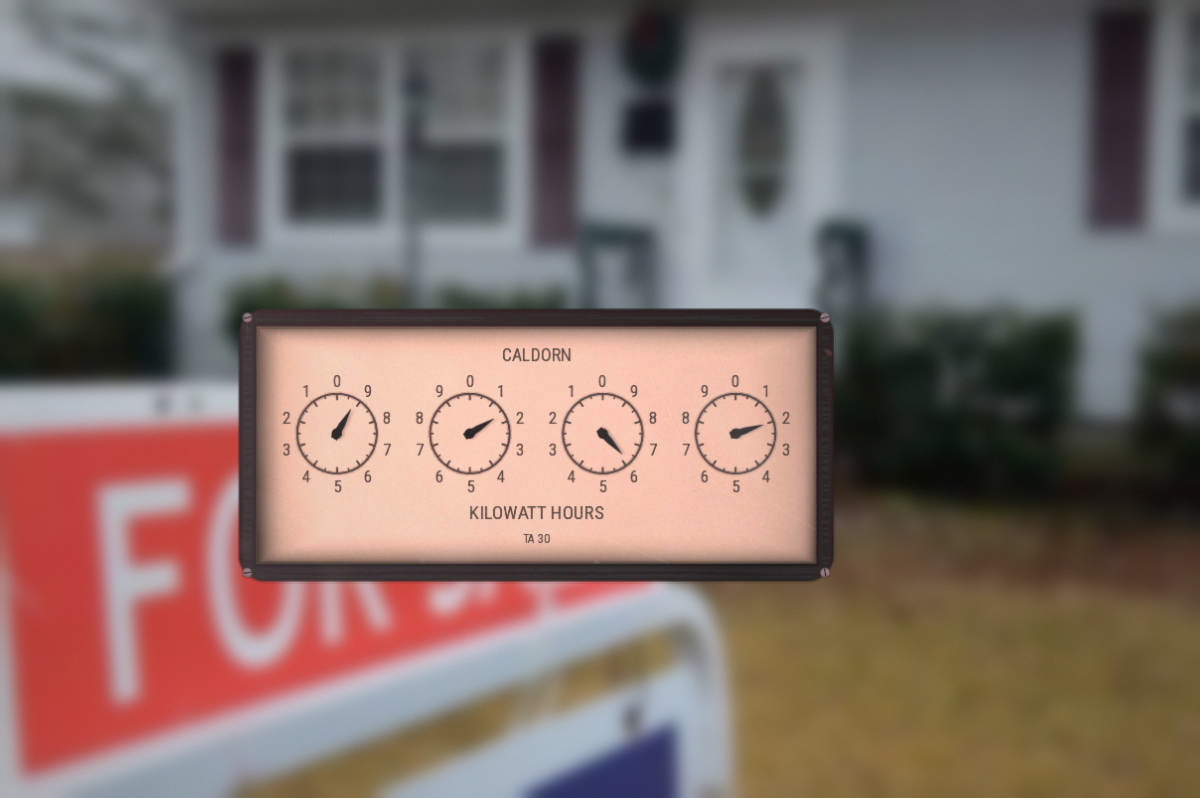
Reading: 9162 kWh
